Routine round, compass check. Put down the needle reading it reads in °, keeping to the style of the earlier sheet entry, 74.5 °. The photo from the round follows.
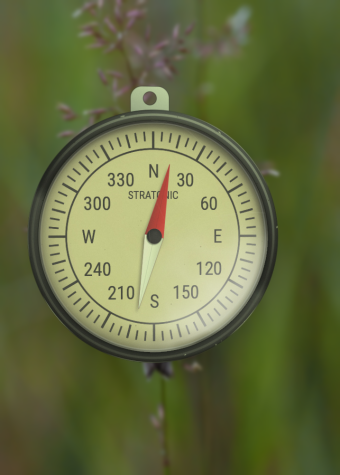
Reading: 12.5 °
